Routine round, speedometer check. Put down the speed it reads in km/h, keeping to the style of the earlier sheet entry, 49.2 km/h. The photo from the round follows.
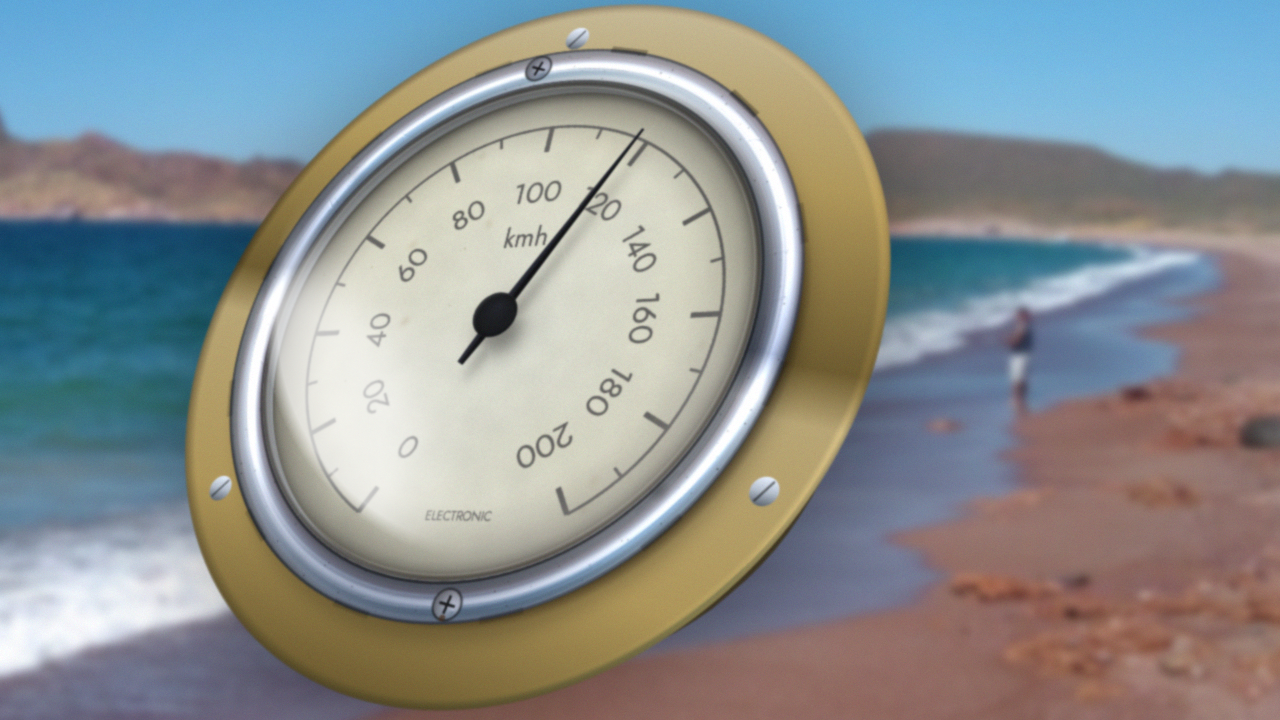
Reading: 120 km/h
